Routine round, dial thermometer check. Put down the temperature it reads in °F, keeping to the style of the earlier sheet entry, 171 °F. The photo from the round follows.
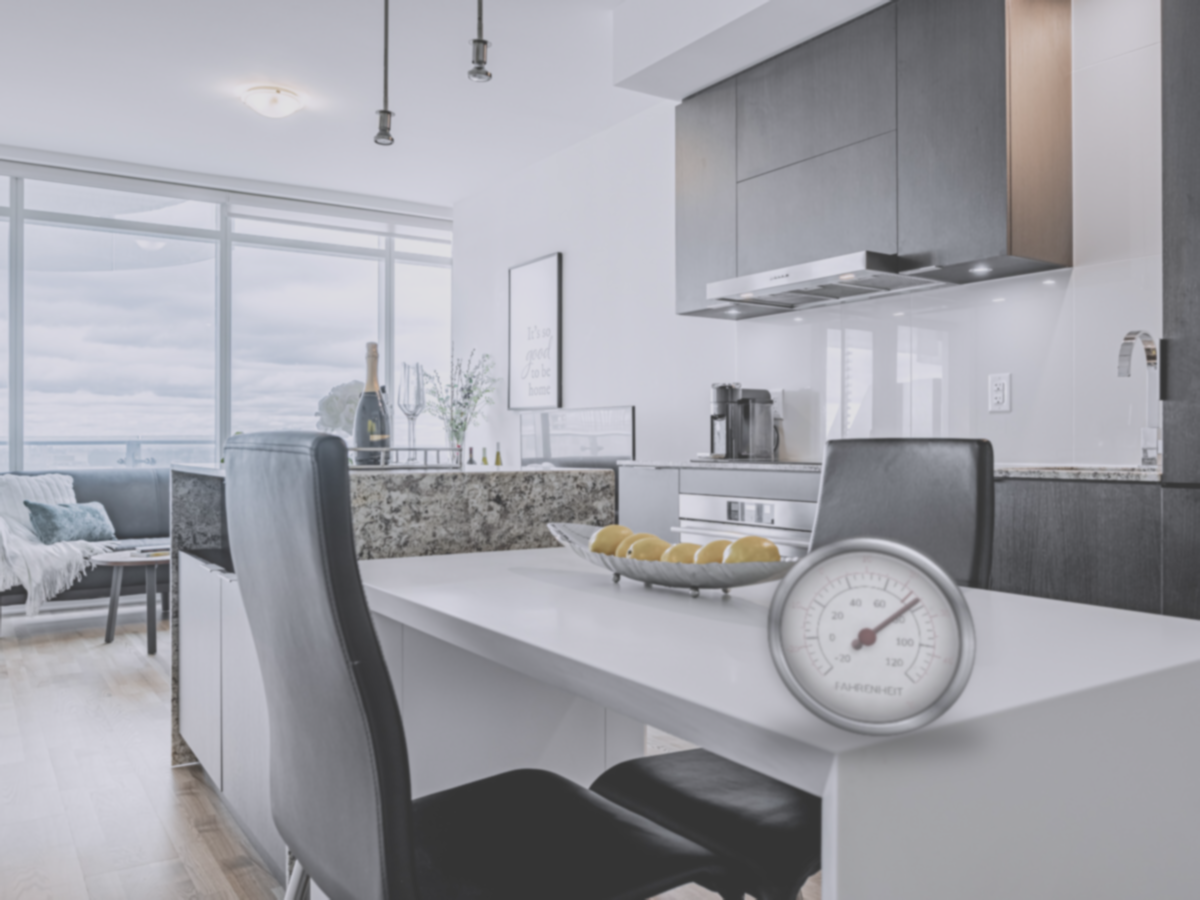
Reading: 76 °F
